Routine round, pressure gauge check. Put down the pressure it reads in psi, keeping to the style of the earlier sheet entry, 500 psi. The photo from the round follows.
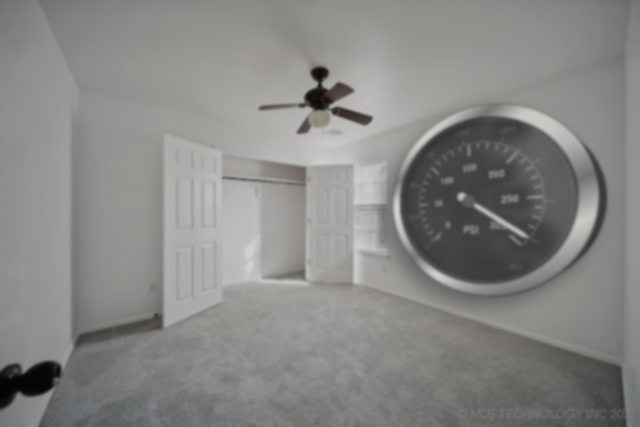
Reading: 290 psi
